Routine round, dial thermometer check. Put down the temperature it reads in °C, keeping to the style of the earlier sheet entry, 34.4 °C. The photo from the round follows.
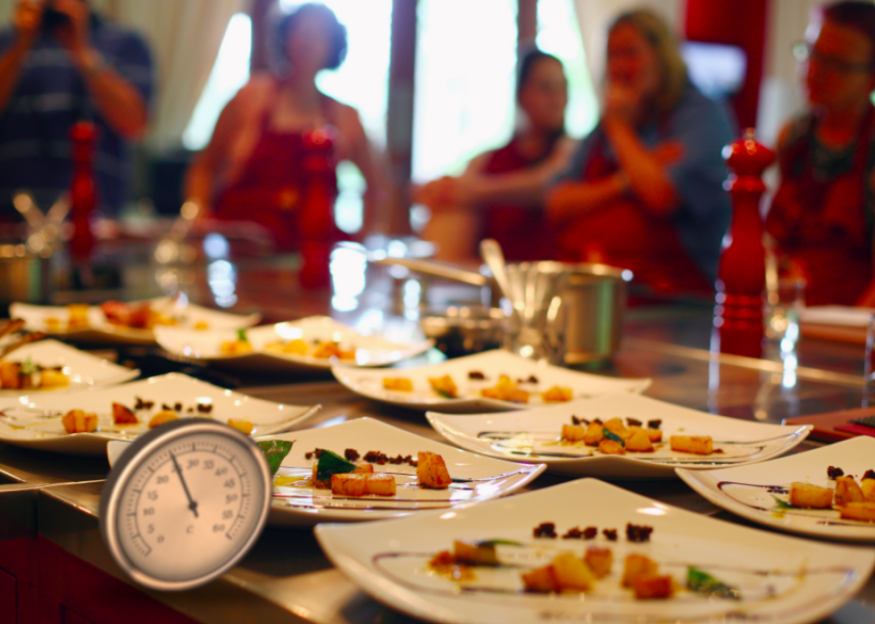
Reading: 25 °C
